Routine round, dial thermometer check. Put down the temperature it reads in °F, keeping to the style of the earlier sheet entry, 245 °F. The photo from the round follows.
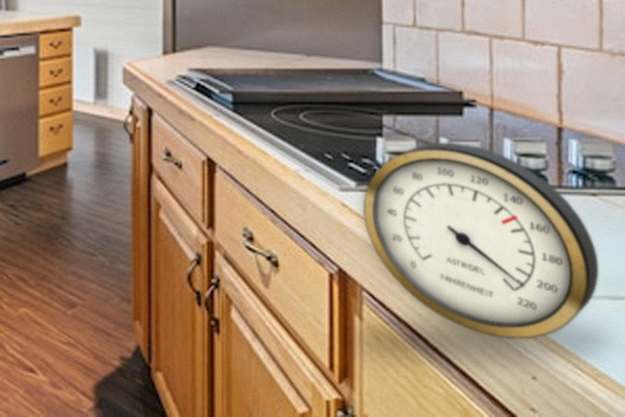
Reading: 210 °F
